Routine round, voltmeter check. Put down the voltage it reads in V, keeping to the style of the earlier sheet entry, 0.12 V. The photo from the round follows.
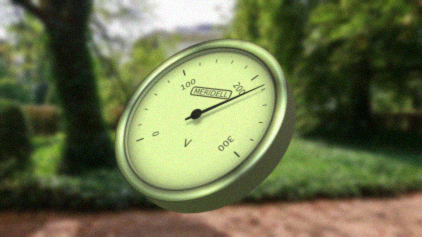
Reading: 220 V
